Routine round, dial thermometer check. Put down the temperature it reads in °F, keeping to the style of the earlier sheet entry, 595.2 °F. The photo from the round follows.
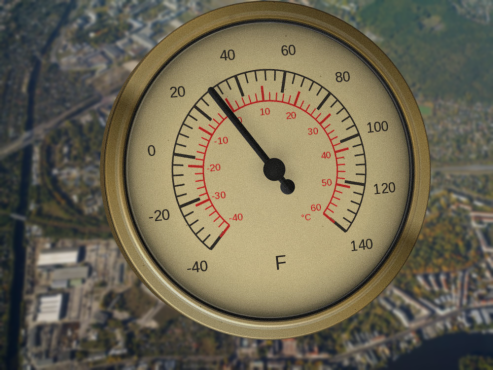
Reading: 28 °F
